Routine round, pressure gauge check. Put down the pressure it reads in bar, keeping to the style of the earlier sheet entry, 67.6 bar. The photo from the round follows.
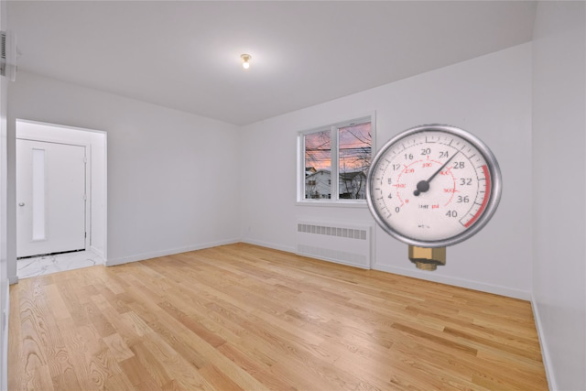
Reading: 26 bar
